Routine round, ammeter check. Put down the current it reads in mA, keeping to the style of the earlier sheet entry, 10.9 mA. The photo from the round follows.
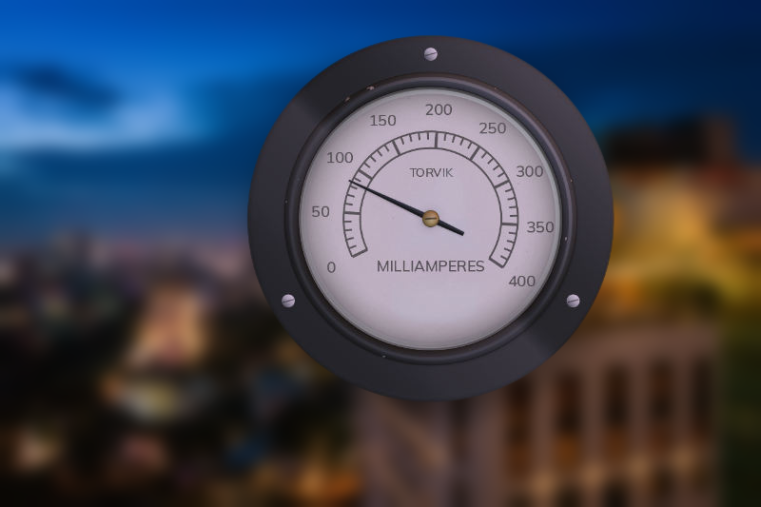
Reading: 85 mA
